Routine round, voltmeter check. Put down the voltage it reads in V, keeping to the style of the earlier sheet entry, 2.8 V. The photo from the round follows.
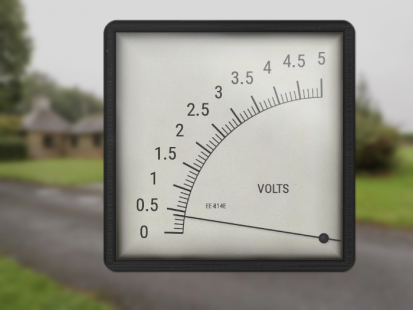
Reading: 0.4 V
